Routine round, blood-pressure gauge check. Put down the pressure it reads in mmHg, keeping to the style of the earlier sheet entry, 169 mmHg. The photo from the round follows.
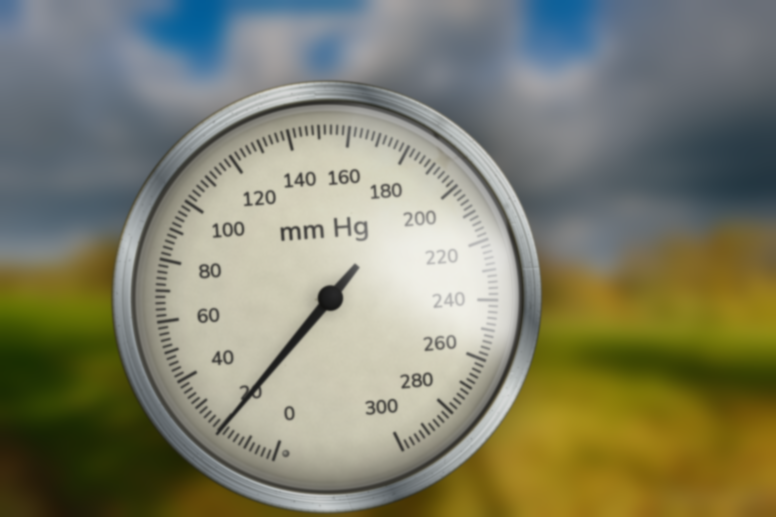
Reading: 20 mmHg
